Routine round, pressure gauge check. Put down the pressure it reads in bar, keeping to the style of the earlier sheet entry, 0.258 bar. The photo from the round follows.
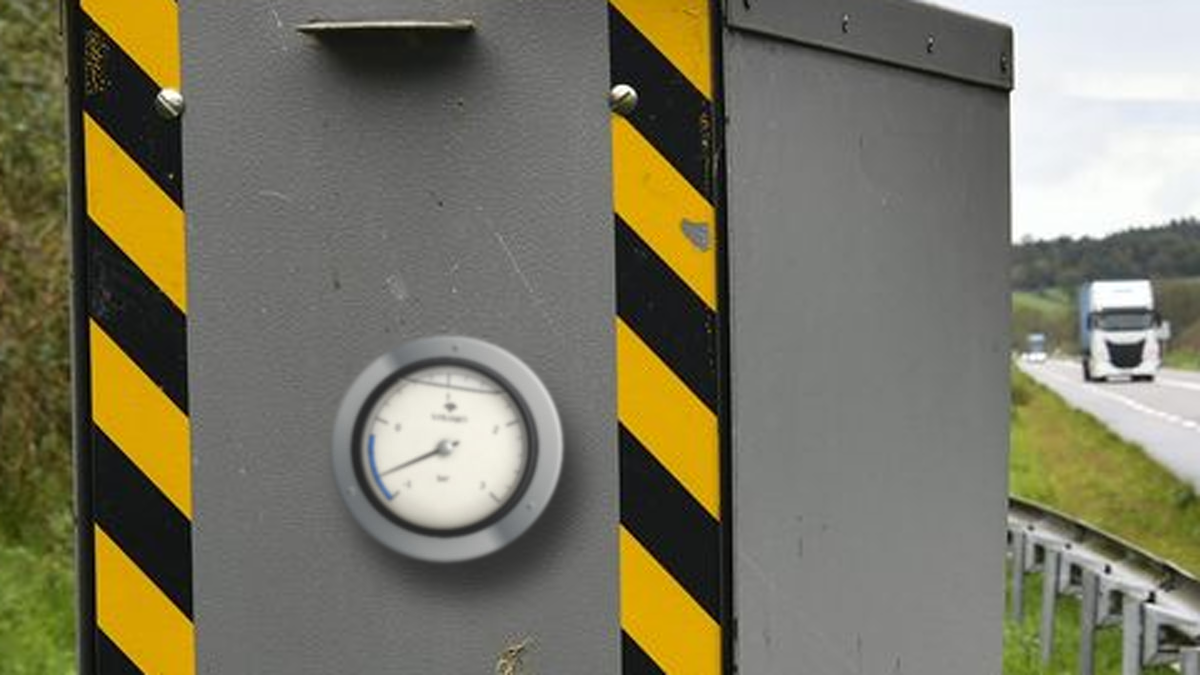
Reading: -0.7 bar
